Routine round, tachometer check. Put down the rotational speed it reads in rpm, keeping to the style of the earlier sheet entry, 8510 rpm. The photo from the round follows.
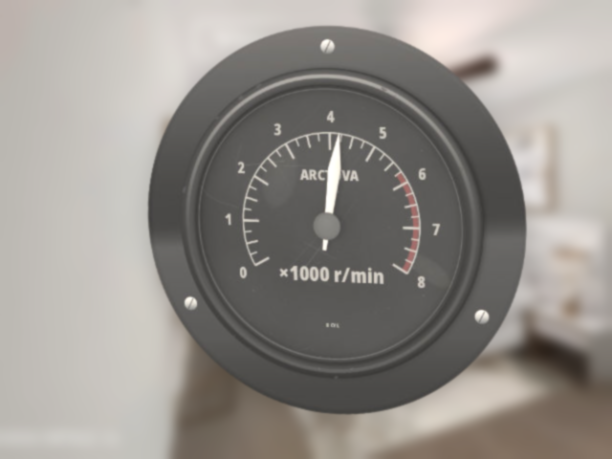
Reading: 4250 rpm
